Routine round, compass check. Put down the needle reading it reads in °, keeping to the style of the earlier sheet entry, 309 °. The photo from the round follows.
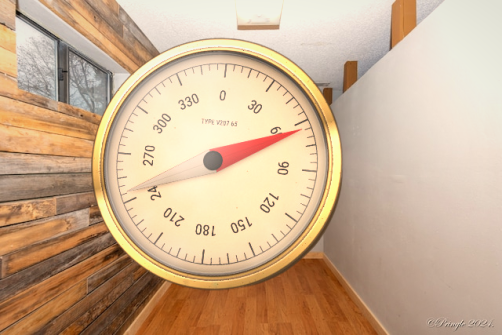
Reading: 65 °
